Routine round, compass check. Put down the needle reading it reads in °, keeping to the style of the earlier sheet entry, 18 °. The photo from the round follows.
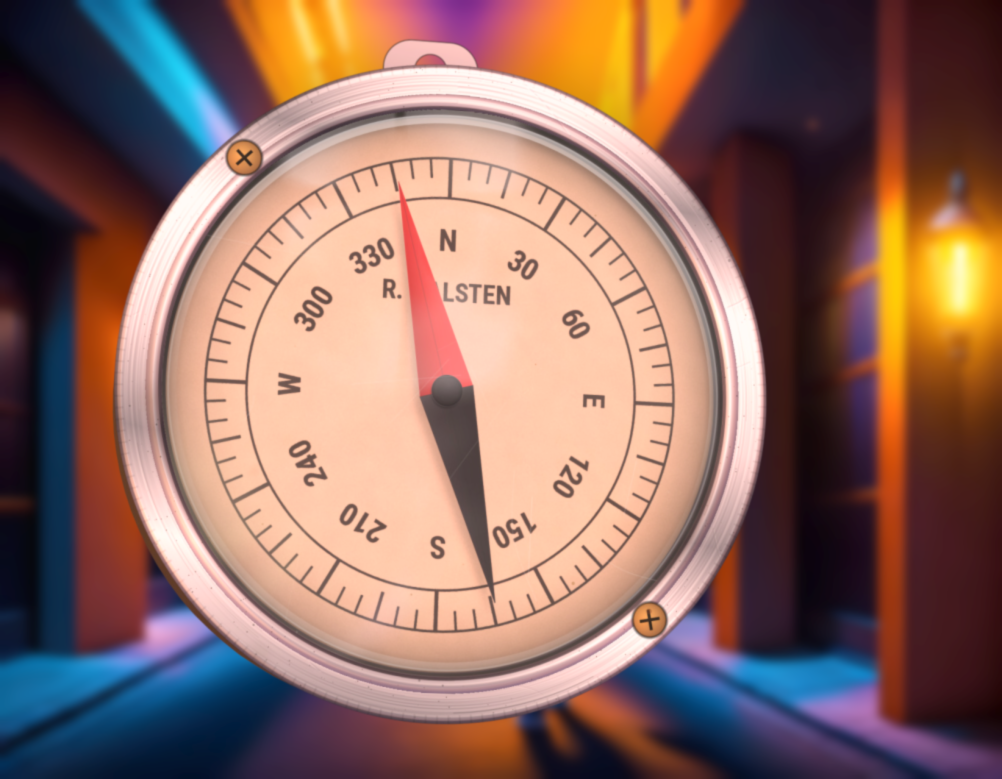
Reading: 345 °
